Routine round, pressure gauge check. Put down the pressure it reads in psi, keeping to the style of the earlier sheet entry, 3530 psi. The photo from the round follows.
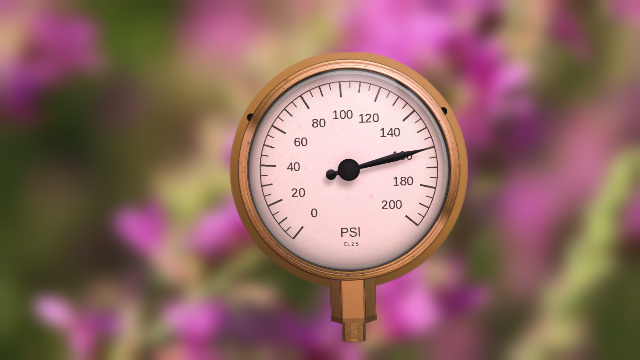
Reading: 160 psi
